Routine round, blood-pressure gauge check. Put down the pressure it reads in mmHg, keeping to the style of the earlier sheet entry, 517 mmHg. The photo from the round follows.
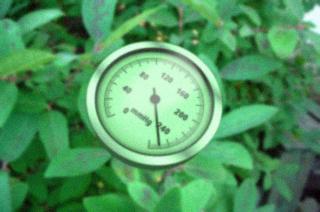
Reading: 250 mmHg
